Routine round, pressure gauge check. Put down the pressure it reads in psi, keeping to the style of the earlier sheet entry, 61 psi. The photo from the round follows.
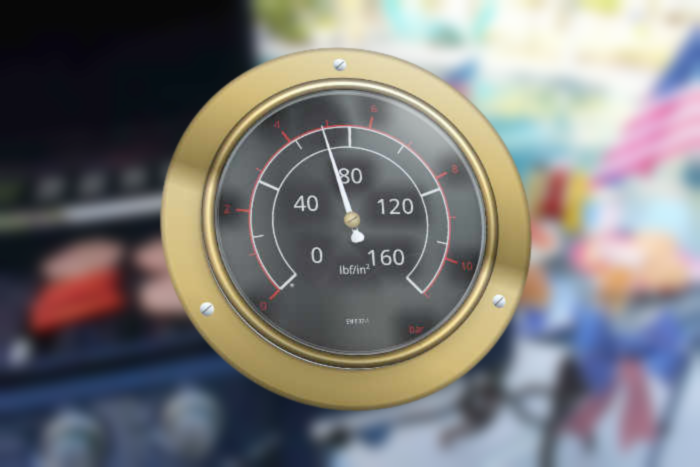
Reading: 70 psi
